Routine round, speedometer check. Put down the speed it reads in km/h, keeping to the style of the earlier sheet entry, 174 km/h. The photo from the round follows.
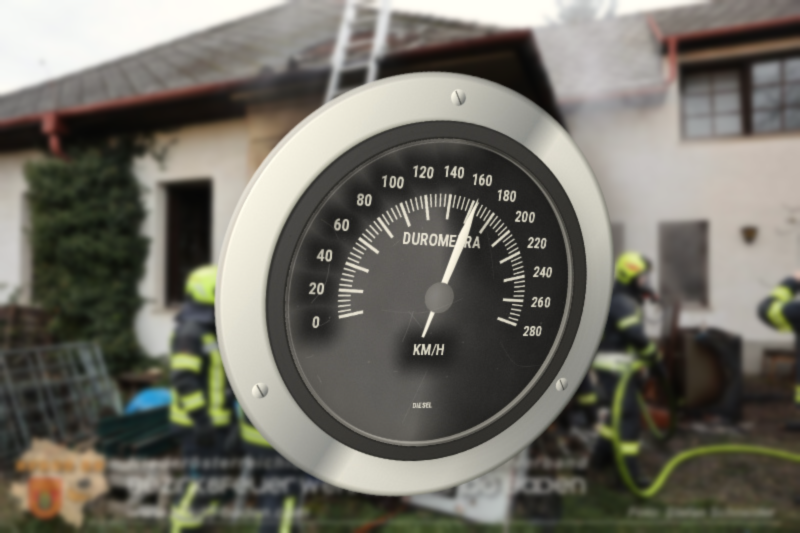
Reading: 160 km/h
